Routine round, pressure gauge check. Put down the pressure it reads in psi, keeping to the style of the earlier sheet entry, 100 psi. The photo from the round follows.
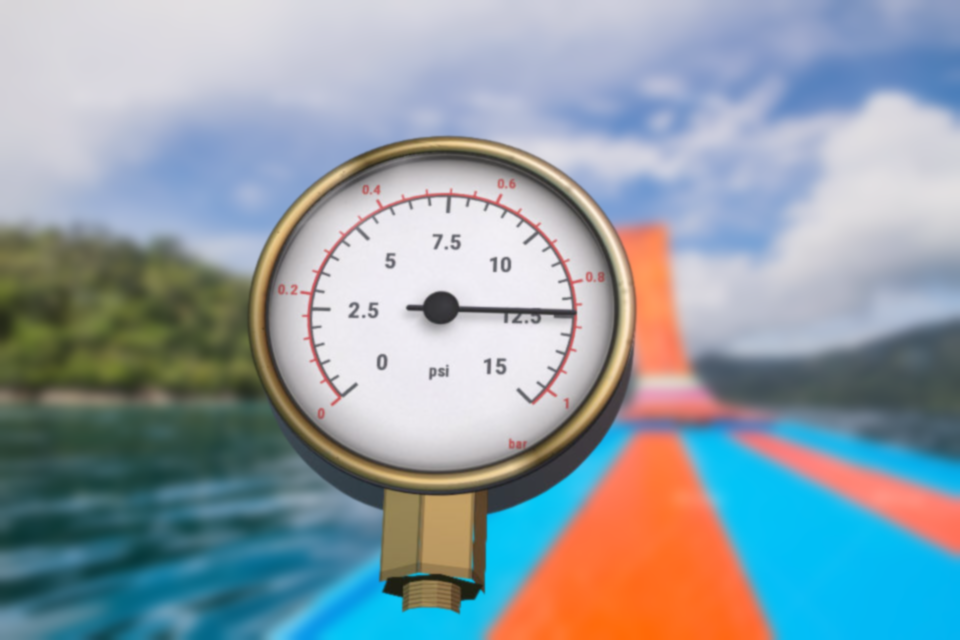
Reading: 12.5 psi
